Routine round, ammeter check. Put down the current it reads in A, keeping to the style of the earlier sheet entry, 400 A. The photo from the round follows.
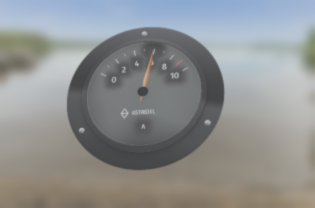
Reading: 6 A
